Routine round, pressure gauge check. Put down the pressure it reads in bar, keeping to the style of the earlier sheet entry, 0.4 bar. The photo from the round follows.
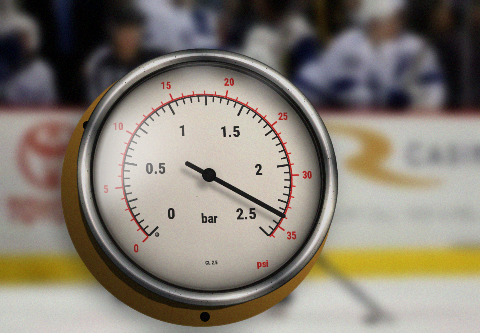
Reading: 2.35 bar
